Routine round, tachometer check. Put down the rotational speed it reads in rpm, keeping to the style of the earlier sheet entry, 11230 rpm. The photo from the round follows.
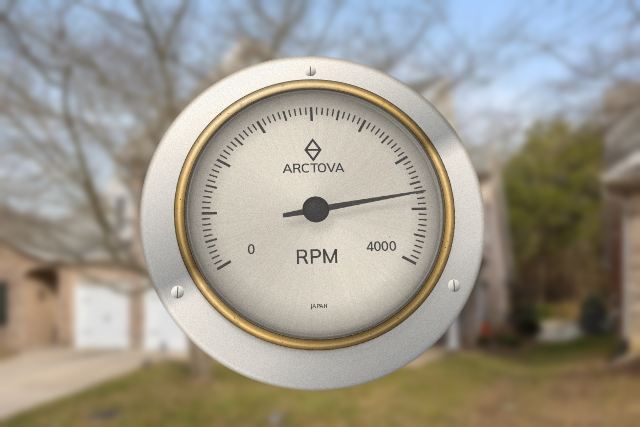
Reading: 3350 rpm
